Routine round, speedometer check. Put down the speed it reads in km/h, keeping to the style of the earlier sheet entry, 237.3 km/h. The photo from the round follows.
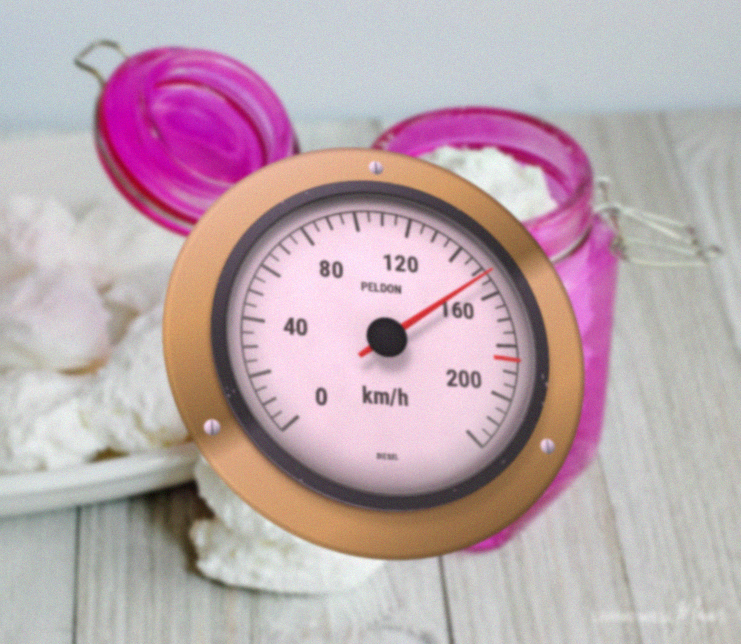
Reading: 152.5 km/h
